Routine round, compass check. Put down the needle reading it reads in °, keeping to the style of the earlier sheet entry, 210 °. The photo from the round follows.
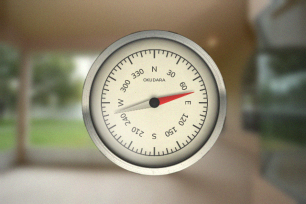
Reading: 75 °
